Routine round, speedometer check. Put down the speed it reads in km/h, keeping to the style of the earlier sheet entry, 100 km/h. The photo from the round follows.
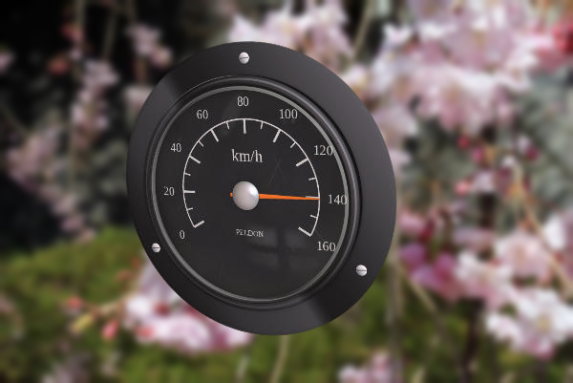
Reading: 140 km/h
